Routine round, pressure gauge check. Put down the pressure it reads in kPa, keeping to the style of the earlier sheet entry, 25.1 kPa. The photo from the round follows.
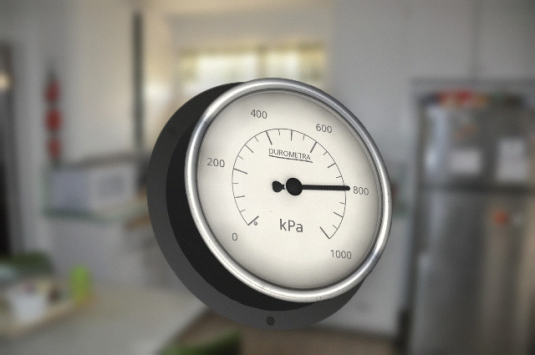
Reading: 800 kPa
